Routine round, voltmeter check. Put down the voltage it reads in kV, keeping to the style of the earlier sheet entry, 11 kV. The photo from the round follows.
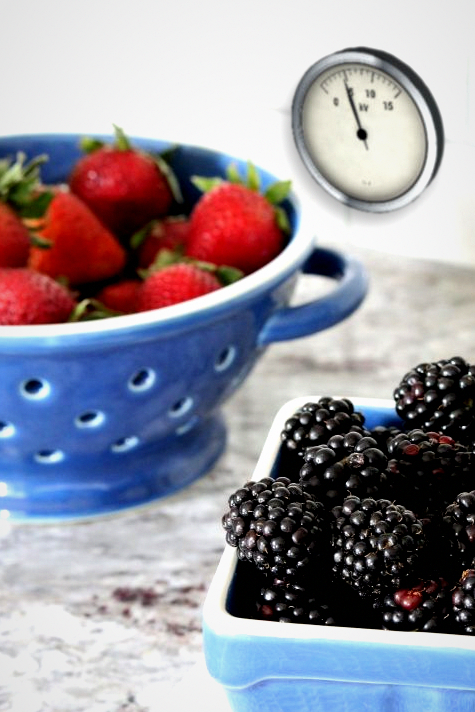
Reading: 5 kV
